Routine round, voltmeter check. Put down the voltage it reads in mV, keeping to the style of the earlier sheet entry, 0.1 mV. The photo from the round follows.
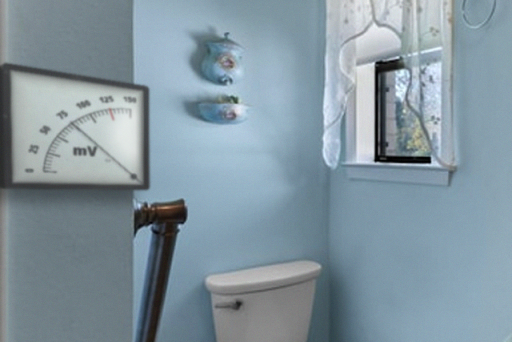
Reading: 75 mV
